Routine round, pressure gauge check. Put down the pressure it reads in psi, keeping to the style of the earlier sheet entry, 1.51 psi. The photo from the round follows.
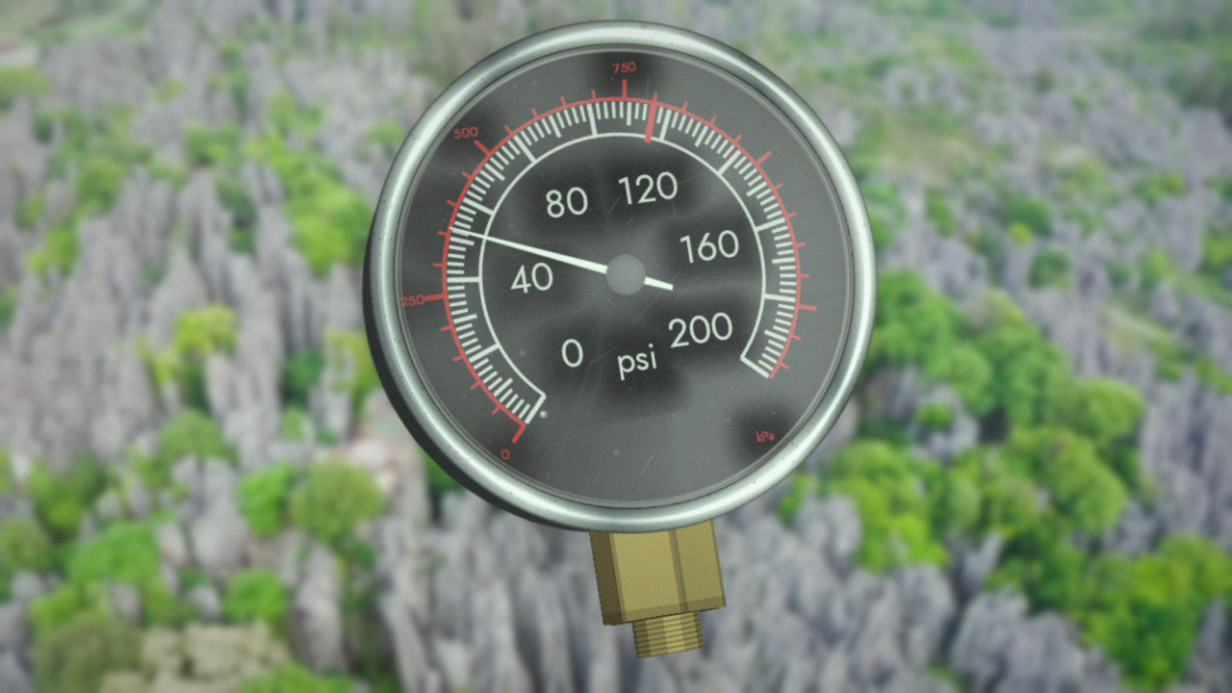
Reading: 52 psi
